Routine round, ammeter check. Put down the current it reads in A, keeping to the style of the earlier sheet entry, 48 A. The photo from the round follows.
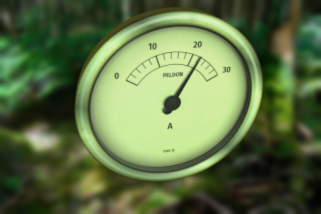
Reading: 22 A
